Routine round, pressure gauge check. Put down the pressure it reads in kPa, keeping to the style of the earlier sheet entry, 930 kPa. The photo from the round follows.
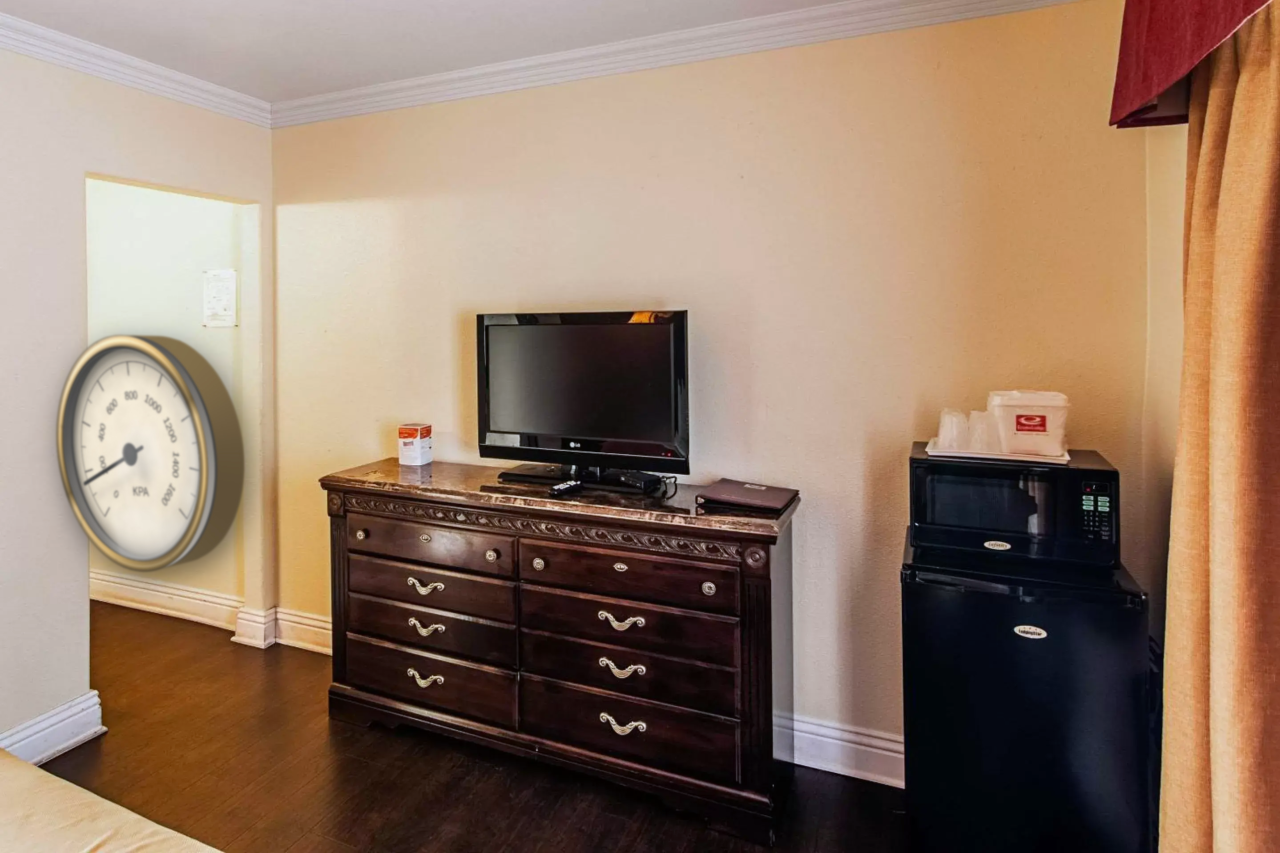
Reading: 150 kPa
